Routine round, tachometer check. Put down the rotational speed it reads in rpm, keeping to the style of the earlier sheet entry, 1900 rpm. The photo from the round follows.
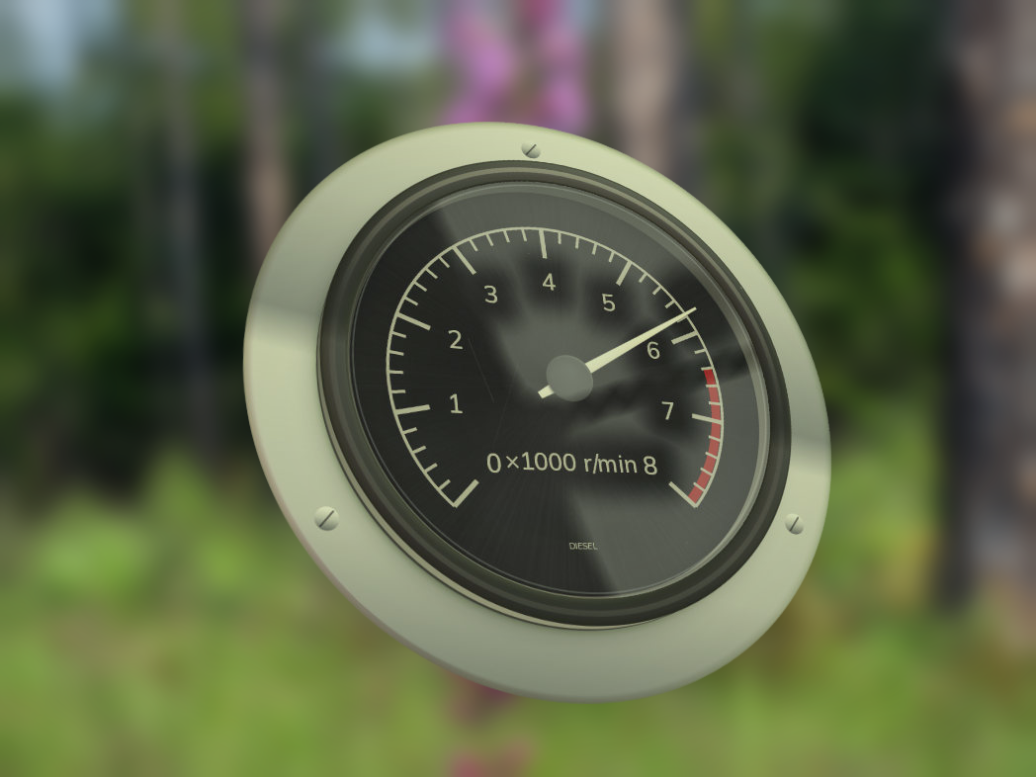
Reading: 5800 rpm
